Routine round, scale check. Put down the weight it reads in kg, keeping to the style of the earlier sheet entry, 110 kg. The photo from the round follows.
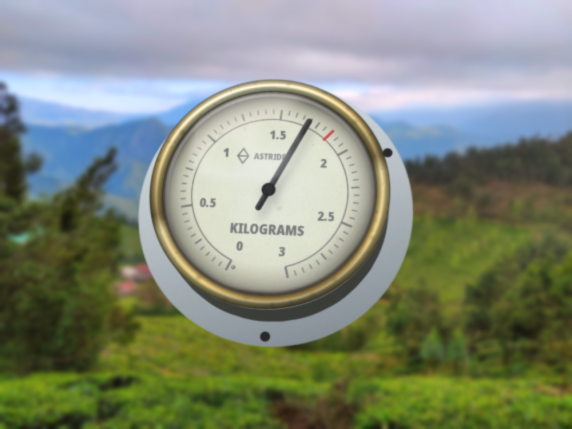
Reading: 1.7 kg
